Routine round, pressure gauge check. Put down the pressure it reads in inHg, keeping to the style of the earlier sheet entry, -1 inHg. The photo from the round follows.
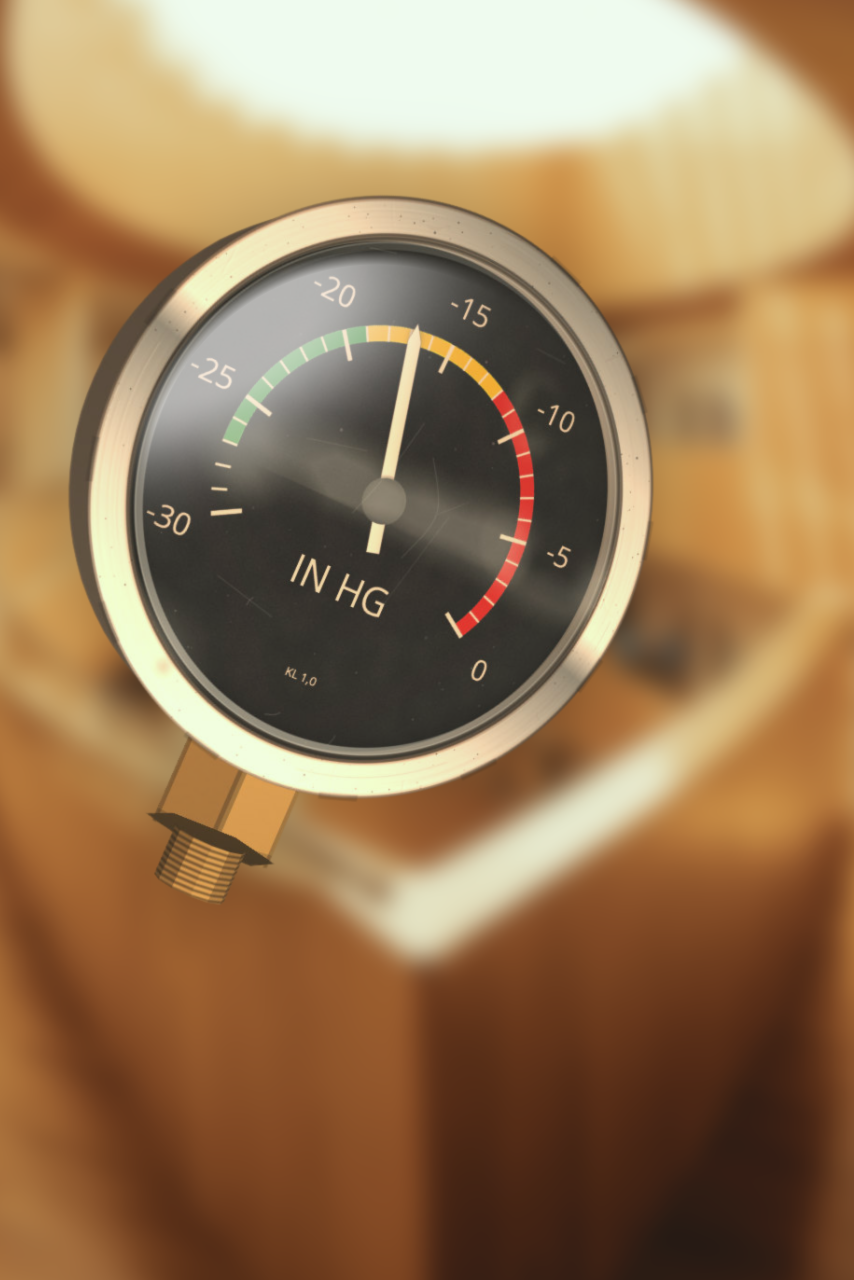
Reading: -17 inHg
